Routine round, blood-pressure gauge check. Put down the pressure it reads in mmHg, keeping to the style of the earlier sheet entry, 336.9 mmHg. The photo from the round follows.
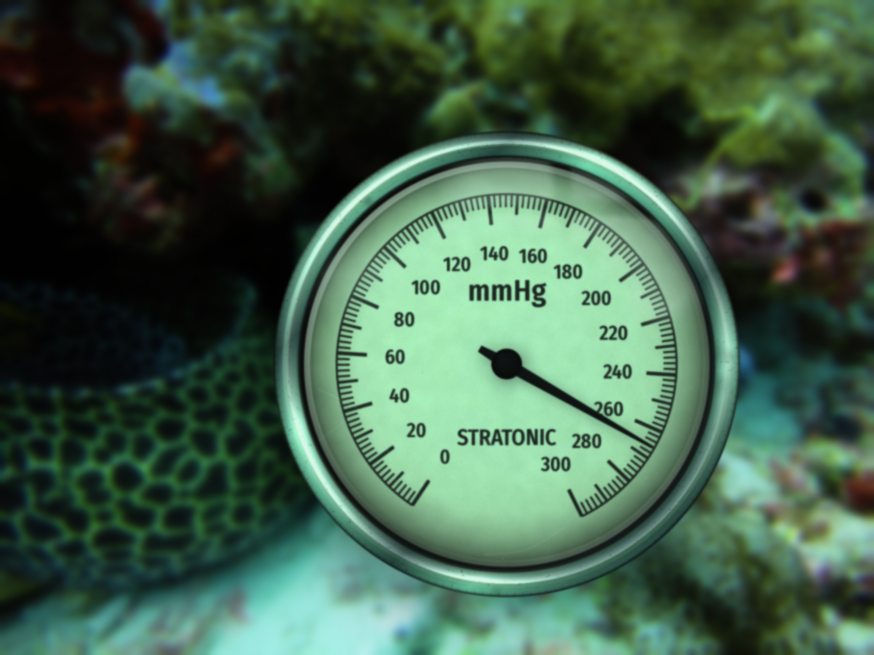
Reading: 266 mmHg
